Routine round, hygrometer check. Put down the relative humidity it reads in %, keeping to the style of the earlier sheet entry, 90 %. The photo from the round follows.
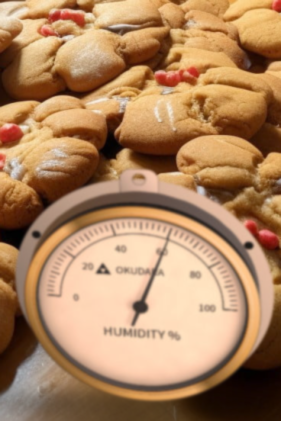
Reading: 60 %
